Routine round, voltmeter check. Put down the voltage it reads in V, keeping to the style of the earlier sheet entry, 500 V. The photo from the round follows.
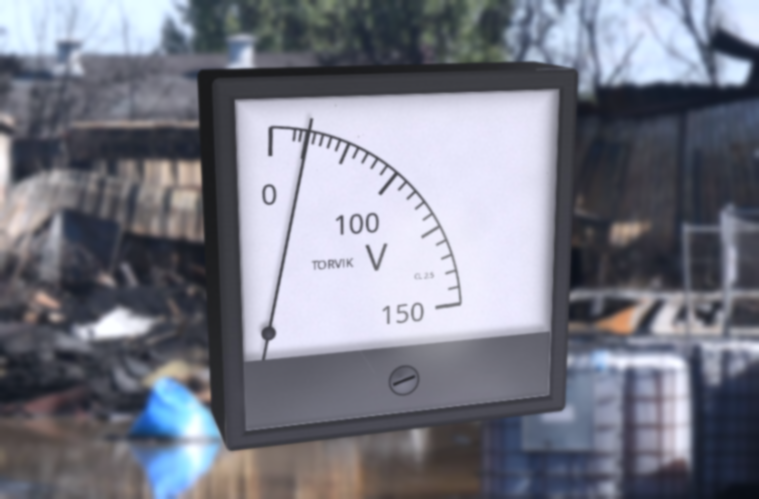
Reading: 50 V
